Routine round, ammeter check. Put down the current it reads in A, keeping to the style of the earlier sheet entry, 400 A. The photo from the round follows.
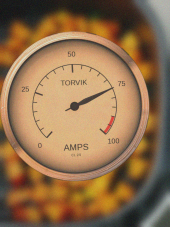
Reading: 75 A
